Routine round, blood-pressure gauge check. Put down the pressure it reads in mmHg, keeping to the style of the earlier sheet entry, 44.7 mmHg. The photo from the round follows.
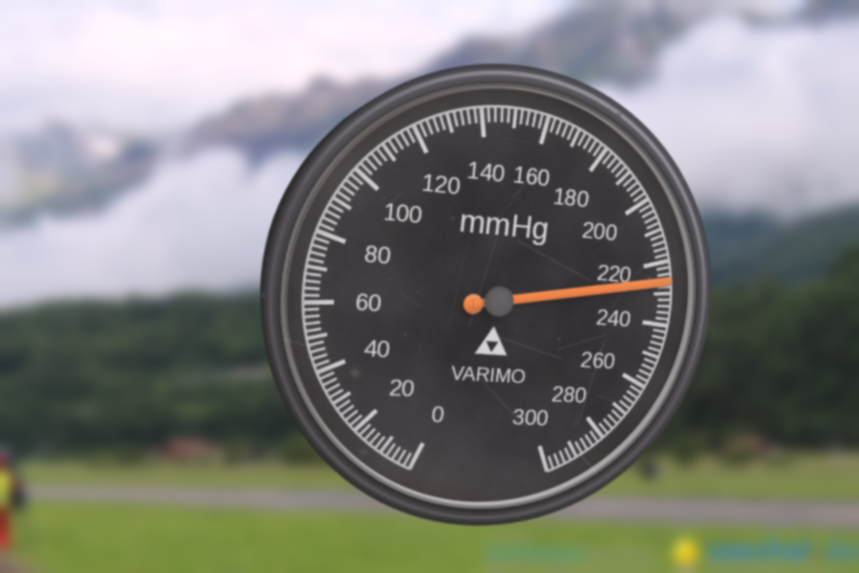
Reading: 226 mmHg
